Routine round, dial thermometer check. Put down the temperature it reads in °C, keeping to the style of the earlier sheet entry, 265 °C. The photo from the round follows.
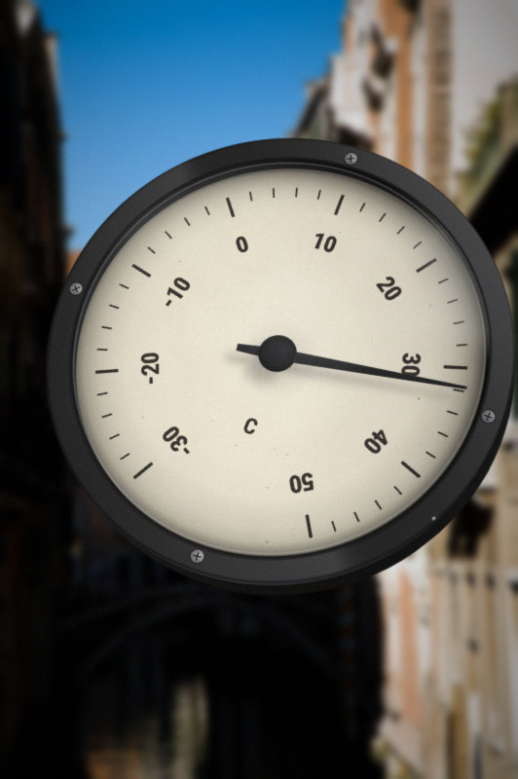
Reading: 32 °C
